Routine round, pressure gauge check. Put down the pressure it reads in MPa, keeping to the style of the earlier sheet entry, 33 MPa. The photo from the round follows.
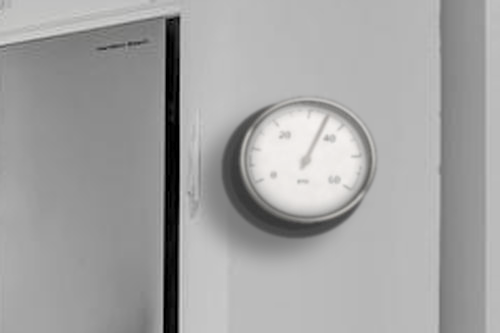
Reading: 35 MPa
